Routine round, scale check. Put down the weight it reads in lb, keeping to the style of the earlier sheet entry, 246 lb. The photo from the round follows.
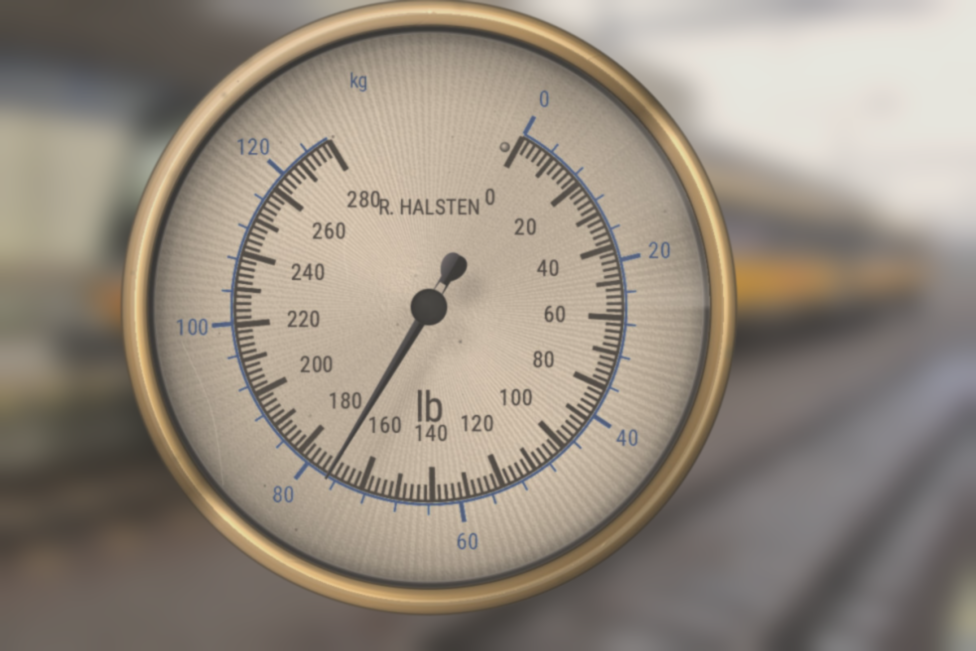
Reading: 170 lb
